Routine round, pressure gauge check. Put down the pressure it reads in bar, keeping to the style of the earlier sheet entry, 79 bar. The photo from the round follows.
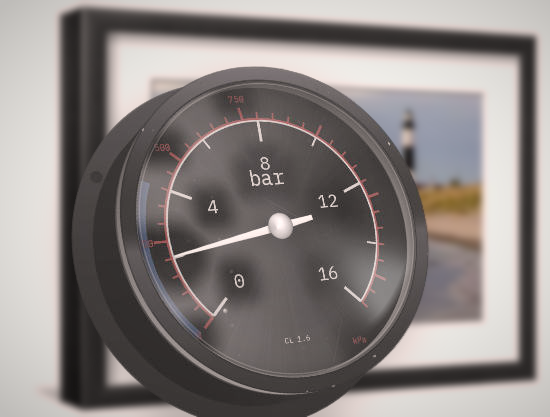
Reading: 2 bar
